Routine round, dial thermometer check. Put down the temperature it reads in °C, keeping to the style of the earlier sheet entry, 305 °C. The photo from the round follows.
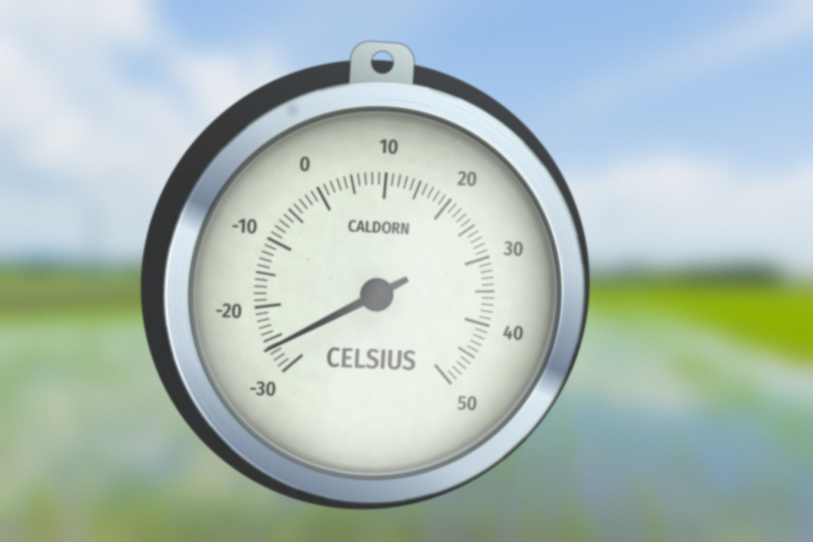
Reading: -26 °C
